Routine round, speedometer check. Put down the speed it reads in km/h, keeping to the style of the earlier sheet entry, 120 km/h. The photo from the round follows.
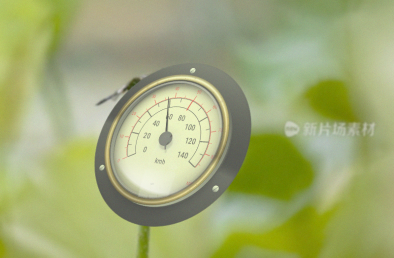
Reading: 60 km/h
